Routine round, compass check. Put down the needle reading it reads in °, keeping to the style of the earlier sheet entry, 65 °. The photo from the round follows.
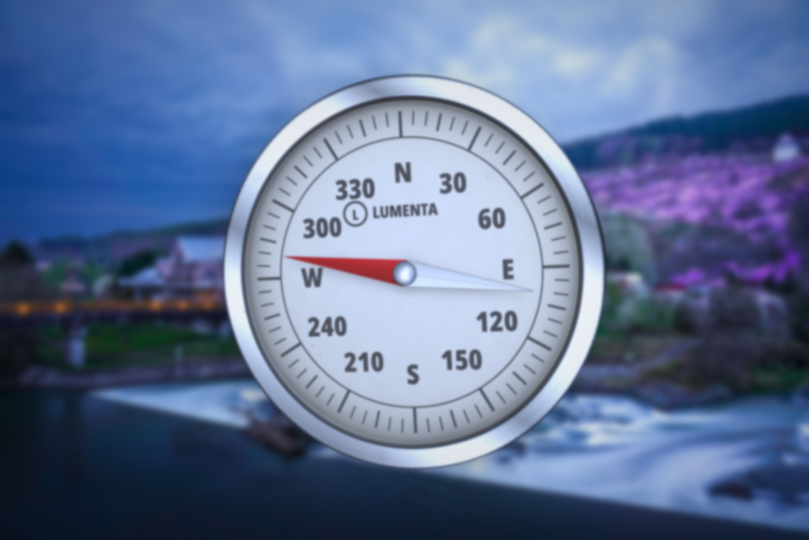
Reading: 280 °
